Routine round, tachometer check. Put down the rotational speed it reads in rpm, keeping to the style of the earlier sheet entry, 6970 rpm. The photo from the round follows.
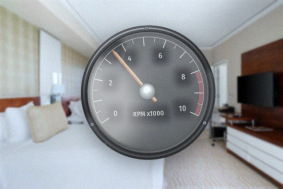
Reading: 3500 rpm
